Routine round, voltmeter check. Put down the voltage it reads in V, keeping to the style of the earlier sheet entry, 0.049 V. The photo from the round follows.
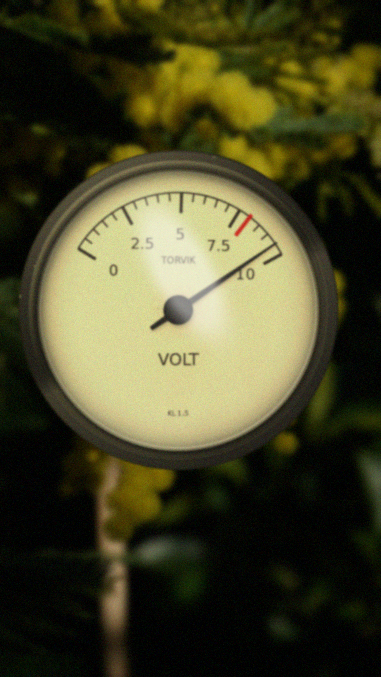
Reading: 9.5 V
